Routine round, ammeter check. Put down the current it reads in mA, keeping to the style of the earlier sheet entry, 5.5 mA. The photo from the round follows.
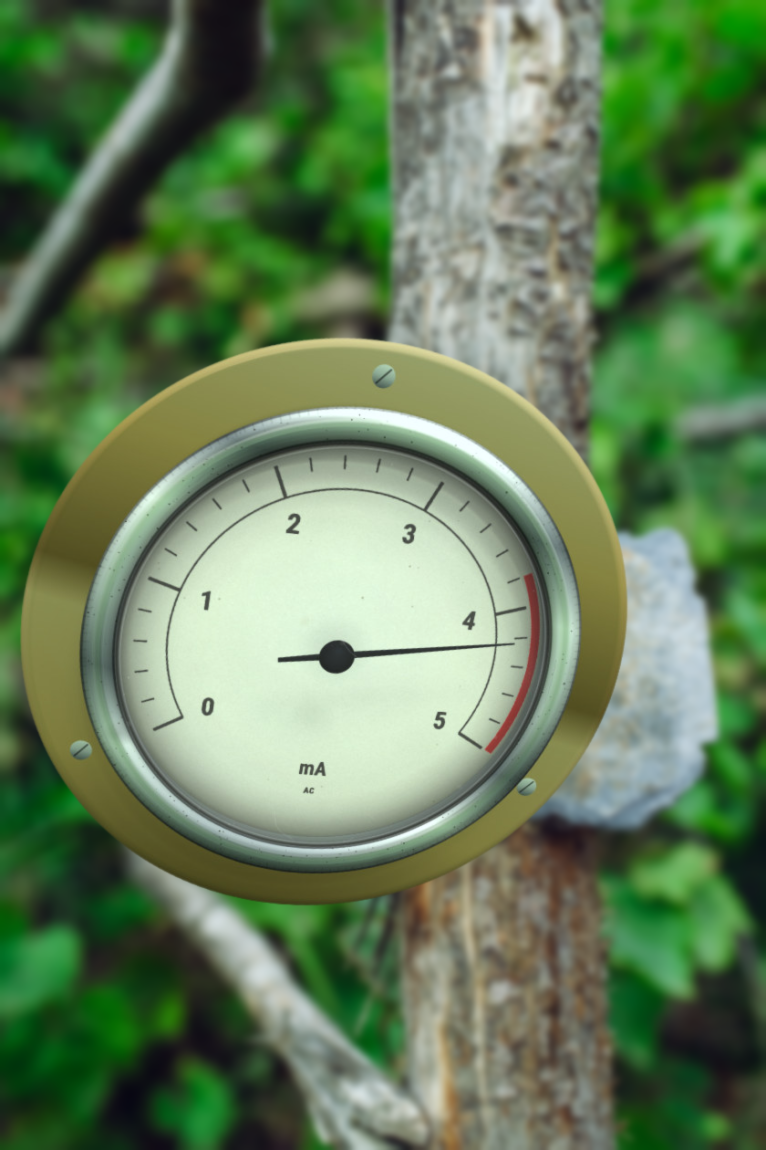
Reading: 4.2 mA
